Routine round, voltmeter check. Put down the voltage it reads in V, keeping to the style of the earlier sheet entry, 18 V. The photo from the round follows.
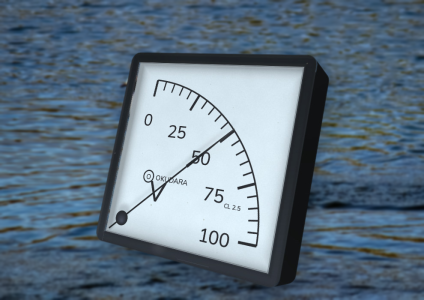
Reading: 50 V
